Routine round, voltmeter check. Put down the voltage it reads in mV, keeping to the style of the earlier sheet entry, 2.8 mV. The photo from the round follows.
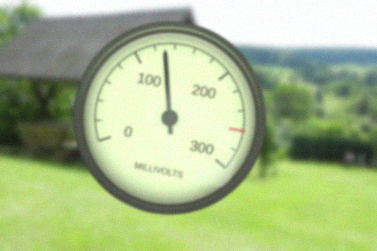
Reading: 130 mV
